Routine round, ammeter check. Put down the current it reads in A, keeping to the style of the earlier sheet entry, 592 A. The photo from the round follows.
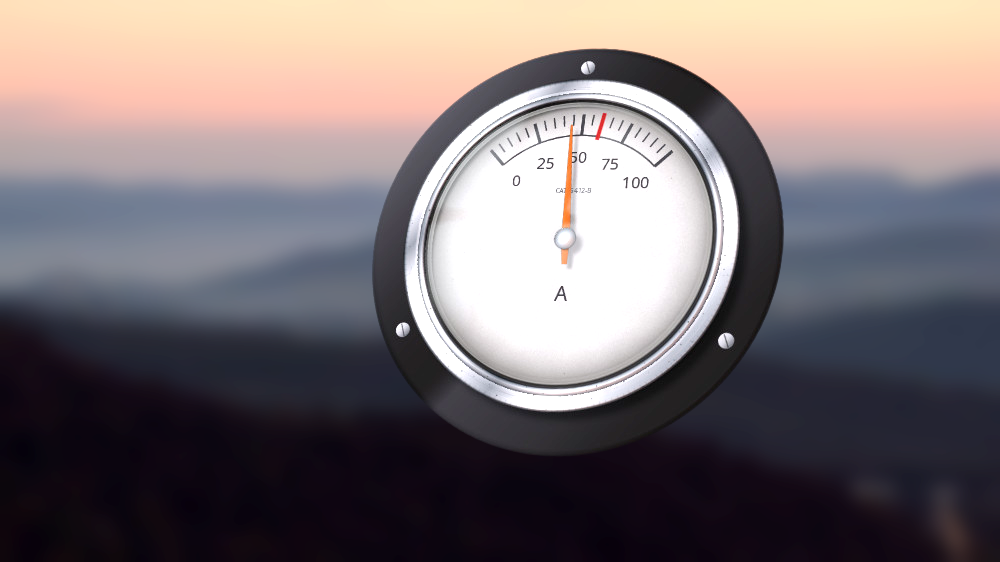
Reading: 45 A
